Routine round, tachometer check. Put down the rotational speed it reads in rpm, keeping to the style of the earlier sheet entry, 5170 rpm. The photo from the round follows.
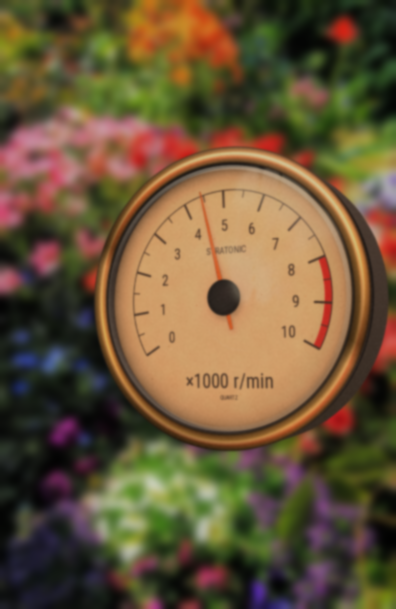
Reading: 4500 rpm
